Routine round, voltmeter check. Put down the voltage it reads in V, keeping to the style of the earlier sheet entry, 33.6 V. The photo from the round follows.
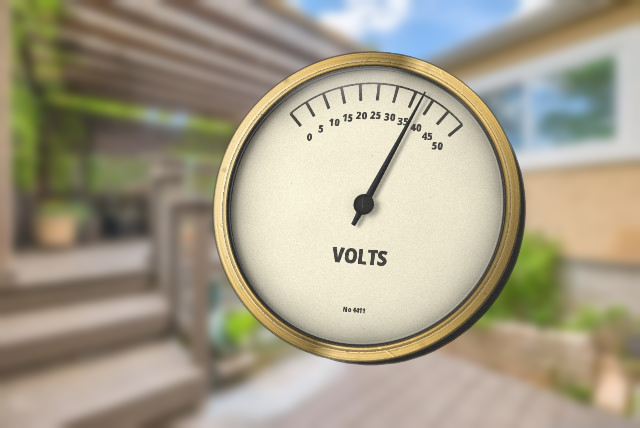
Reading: 37.5 V
